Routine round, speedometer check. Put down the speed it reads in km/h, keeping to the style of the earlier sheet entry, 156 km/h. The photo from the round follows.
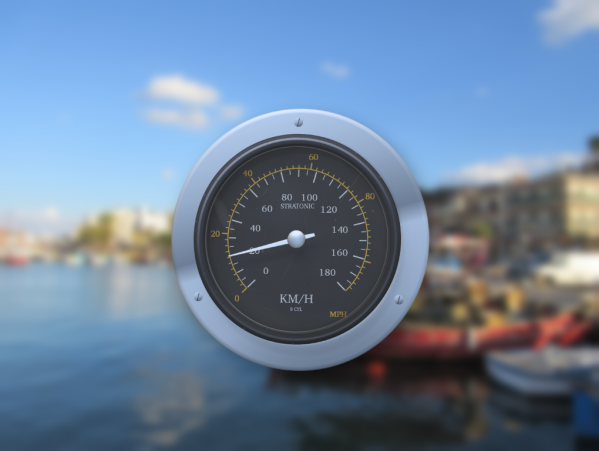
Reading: 20 km/h
